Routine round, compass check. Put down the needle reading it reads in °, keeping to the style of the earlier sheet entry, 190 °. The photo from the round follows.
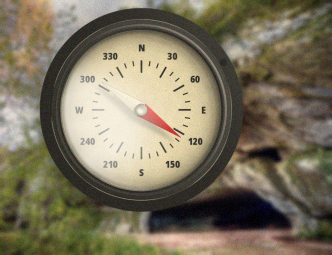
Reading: 125 °
